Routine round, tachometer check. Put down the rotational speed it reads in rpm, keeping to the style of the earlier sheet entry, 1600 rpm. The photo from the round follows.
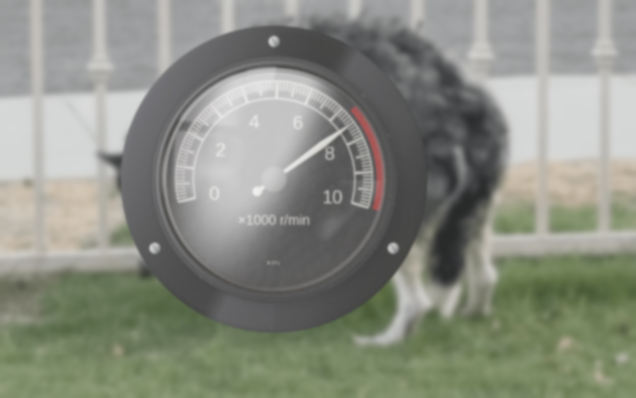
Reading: 7500 rpm
